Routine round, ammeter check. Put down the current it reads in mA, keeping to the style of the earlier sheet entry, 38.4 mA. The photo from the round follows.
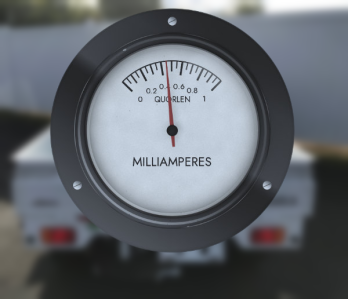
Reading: 0.45 mA
